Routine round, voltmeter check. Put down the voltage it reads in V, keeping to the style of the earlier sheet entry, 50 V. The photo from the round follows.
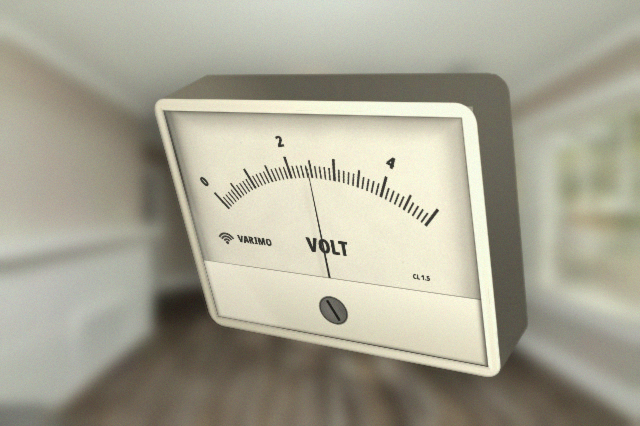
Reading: 2.5 V
